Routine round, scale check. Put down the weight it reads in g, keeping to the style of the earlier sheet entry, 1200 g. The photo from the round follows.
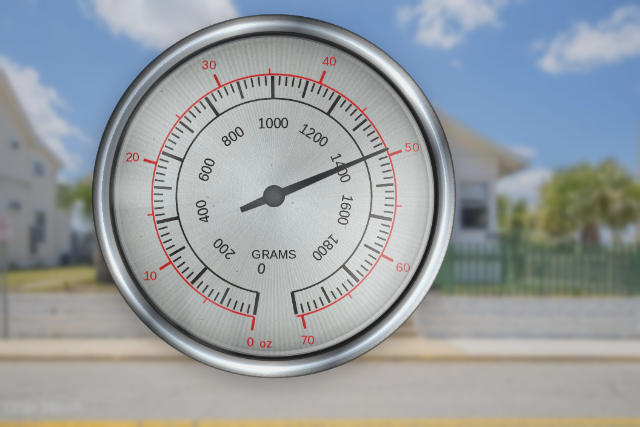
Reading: 1400 g
